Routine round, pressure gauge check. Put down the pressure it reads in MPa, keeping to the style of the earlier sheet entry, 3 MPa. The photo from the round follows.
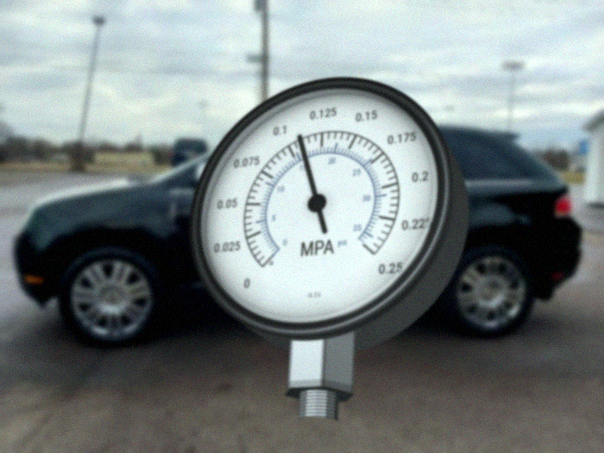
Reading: 0.11 MPa
